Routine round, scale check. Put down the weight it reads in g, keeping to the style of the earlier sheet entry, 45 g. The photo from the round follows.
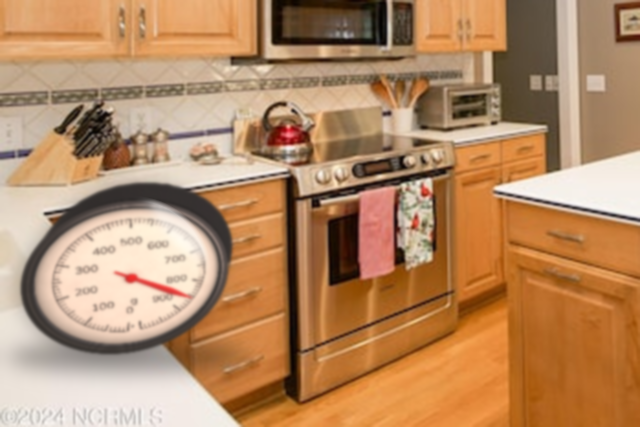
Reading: 850 g
